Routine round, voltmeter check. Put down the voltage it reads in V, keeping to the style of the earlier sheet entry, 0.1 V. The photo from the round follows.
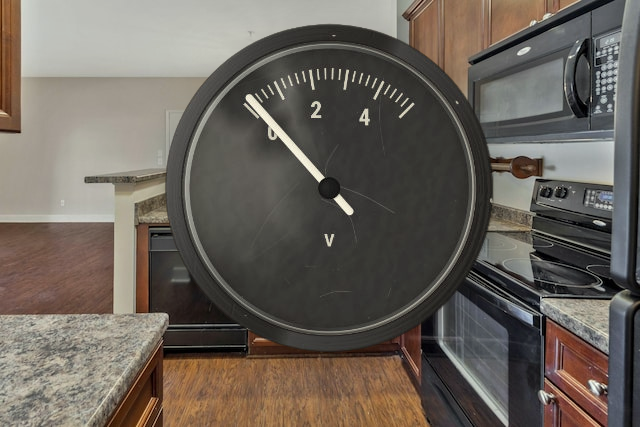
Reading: 0.2 V
